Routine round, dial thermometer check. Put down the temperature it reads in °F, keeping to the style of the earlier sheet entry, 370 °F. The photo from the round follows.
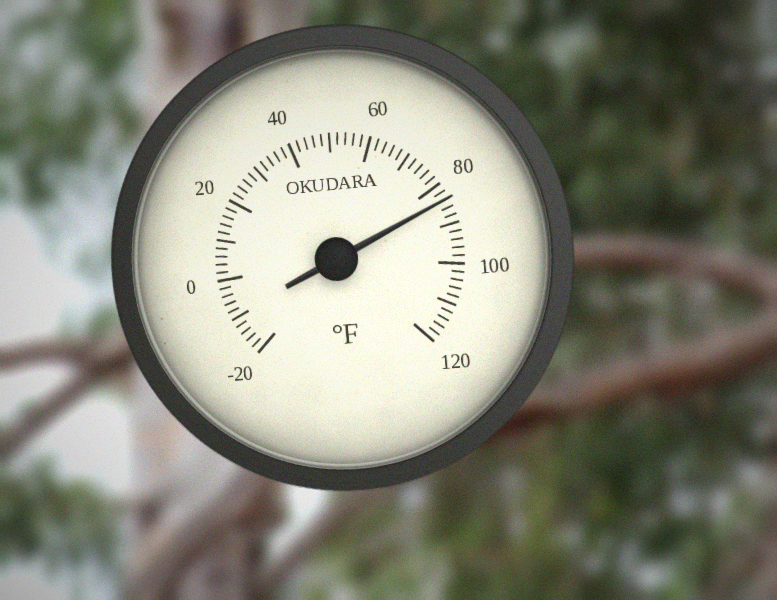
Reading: 84 °F
